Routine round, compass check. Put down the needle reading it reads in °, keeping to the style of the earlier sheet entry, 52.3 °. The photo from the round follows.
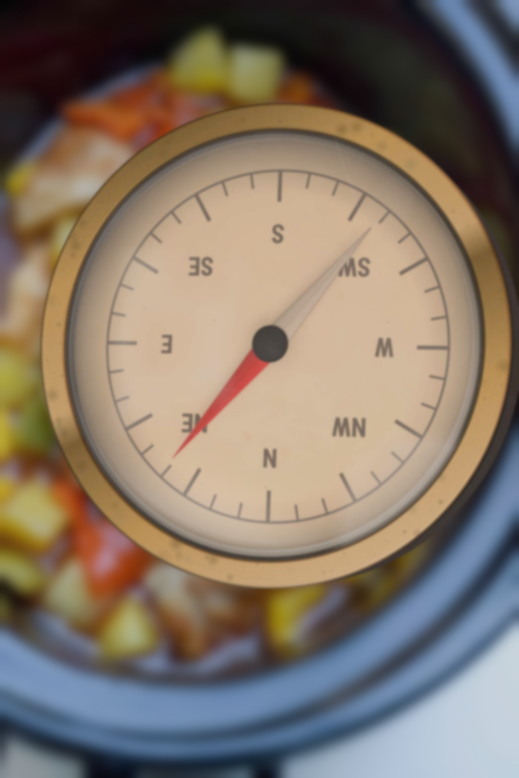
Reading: 40 °
